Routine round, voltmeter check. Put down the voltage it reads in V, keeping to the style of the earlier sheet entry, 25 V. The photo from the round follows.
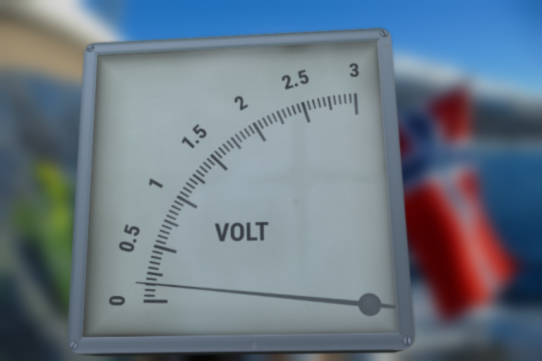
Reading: 0.15 V
